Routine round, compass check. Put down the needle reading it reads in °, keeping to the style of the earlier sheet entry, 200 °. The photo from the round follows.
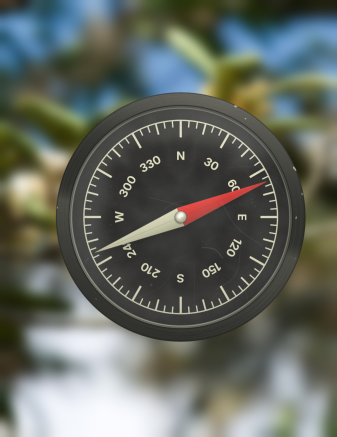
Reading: 67.5 °
